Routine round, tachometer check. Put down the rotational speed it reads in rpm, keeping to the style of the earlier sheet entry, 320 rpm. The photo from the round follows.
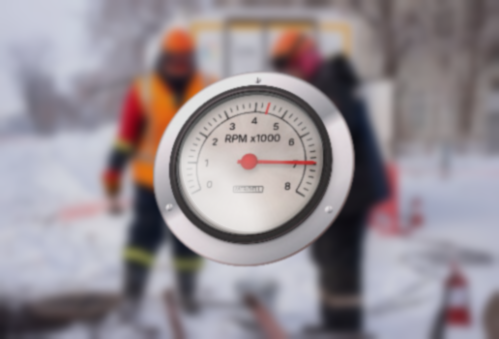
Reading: 7000 rpm
